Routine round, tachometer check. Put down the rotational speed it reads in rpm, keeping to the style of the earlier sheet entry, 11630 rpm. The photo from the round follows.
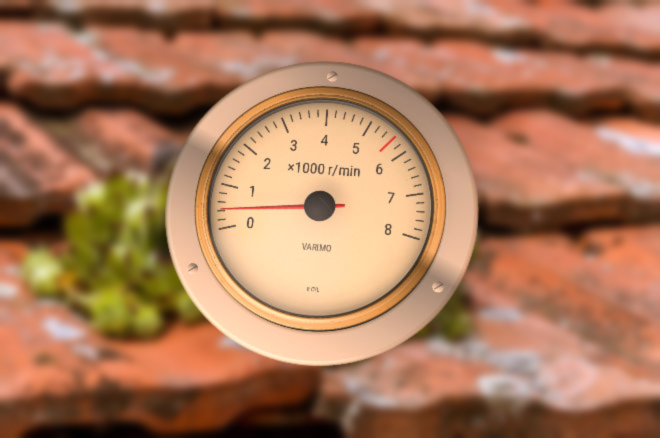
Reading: 400 rpm
